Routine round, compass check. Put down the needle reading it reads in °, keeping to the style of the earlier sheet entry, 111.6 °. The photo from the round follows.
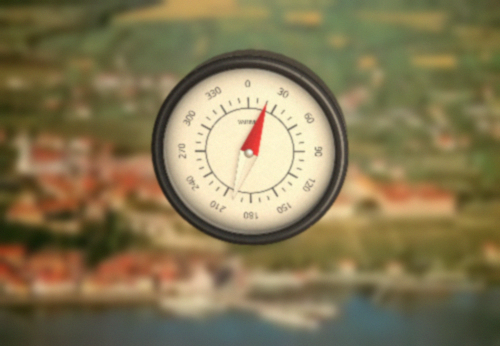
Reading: 20 °
